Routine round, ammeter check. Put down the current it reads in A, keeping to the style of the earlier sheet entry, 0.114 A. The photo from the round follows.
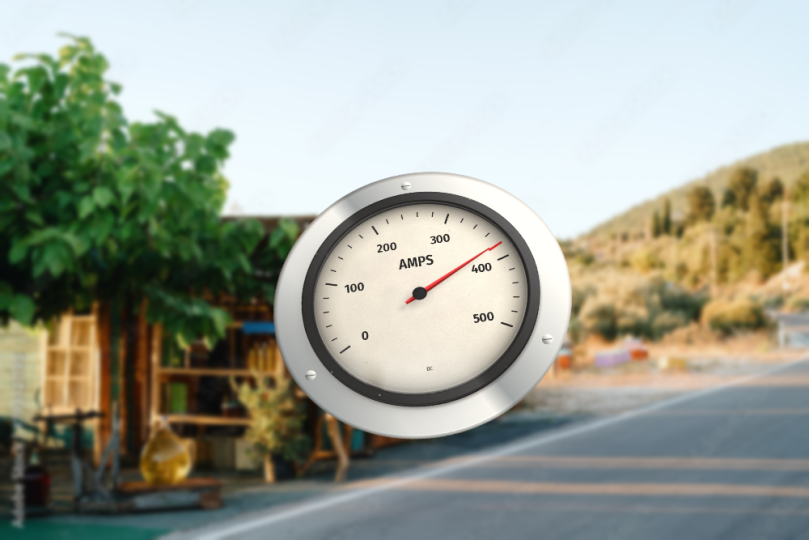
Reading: 380 A
